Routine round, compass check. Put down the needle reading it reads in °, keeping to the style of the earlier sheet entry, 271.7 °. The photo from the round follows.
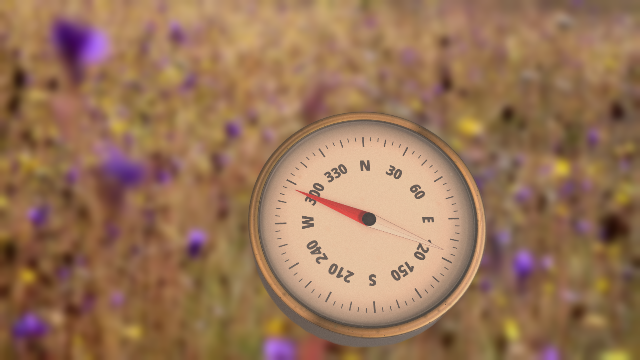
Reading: 295 °
